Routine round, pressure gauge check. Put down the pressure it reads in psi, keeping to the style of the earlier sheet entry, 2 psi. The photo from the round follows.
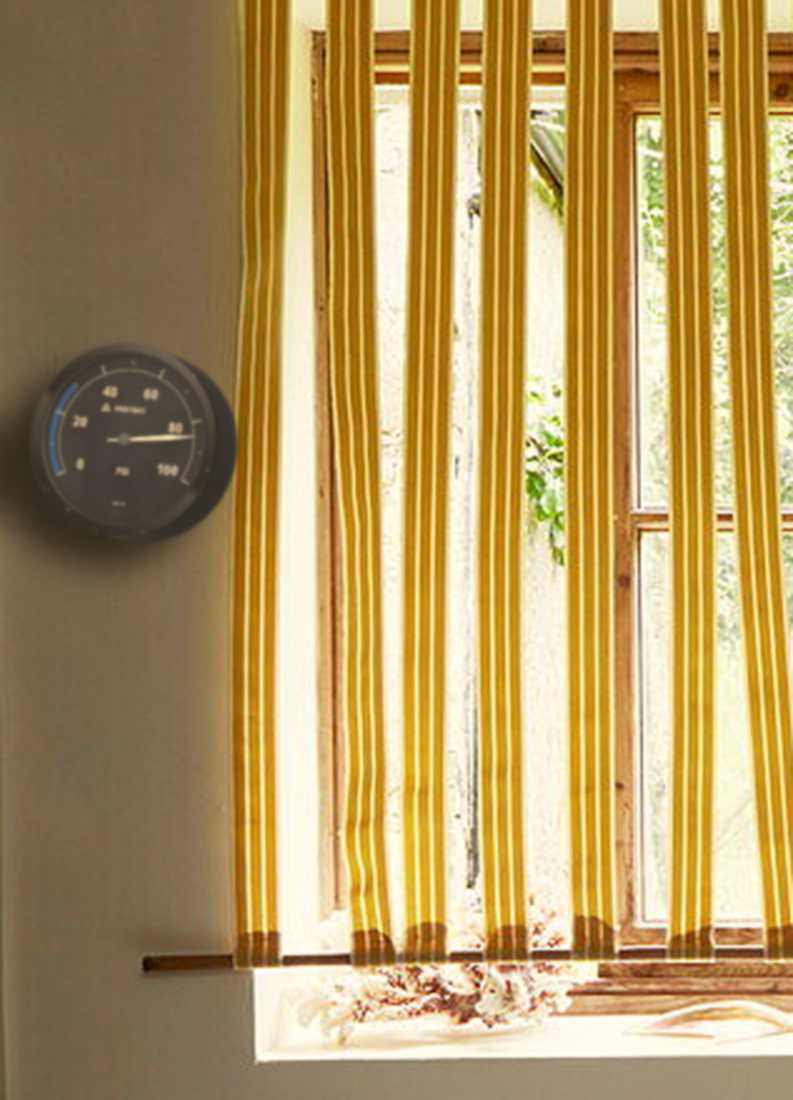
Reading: 85 psi
